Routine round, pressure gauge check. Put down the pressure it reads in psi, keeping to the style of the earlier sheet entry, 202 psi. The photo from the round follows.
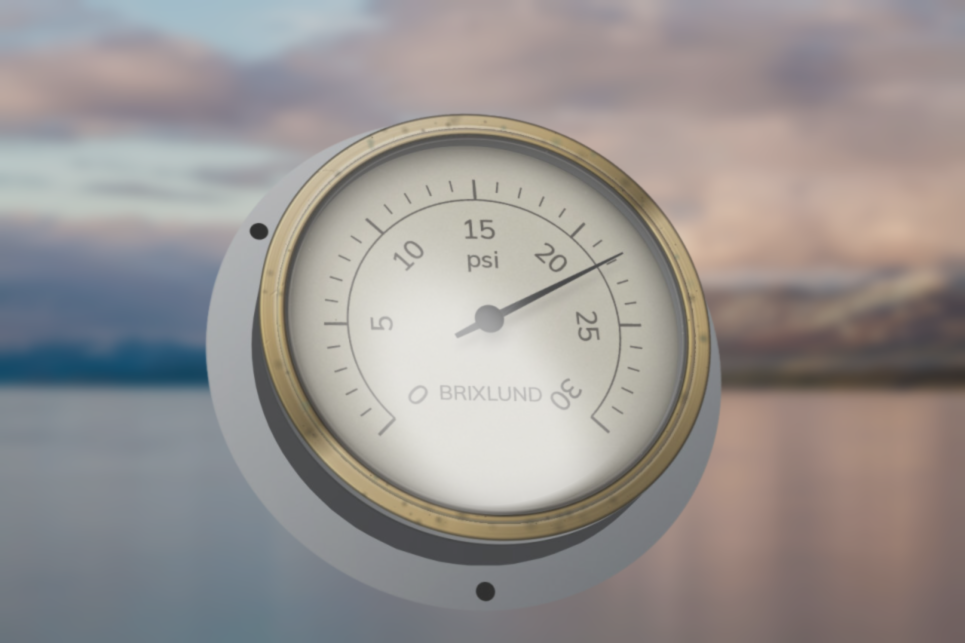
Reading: 22 psi
